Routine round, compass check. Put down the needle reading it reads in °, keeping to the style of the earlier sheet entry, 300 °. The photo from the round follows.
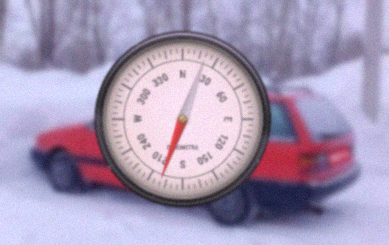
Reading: 200 °
